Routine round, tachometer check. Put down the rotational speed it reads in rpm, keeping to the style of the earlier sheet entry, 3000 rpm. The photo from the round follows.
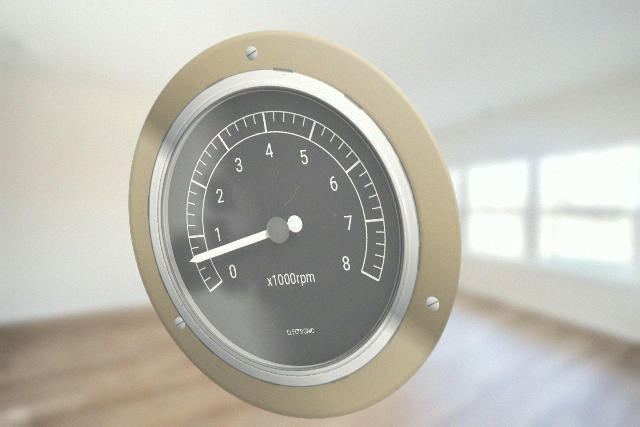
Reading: 600 rpm
